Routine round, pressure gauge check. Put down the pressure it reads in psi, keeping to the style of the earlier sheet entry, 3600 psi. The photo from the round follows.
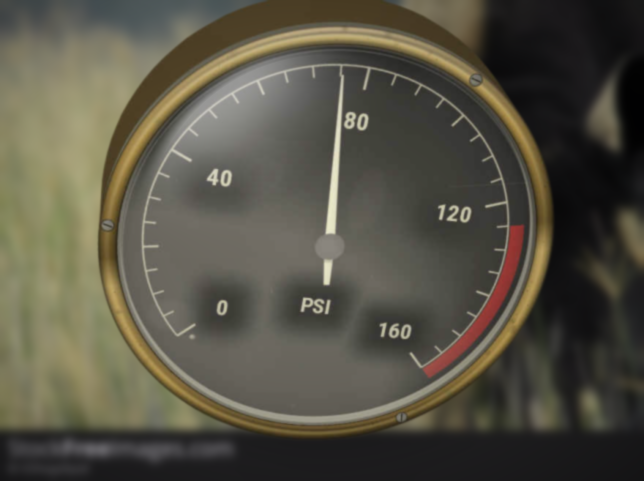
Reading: 75 psi
